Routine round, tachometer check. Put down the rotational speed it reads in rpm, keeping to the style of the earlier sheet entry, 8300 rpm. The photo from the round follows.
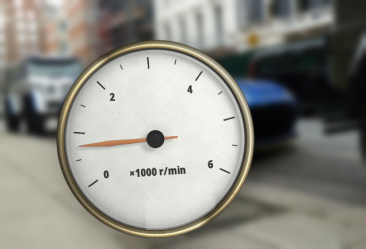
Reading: 750 rpm
